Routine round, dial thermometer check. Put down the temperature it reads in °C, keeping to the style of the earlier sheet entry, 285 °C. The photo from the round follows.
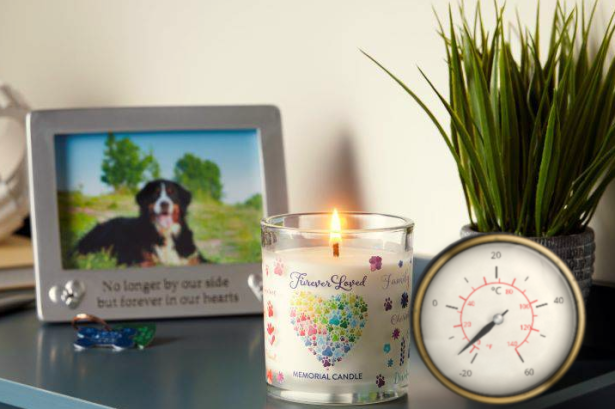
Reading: -15 °C
